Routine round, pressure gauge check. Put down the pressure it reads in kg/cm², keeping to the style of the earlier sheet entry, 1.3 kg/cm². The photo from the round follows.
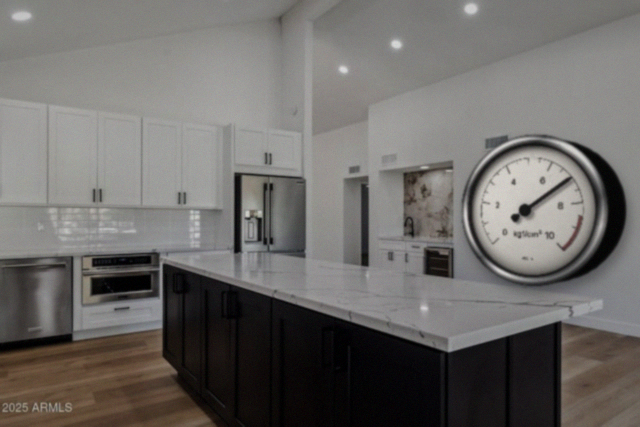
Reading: 7 kg/cm²
